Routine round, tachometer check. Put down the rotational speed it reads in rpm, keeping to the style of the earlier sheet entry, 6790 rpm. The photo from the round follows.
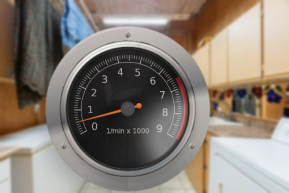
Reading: 500 rpm
